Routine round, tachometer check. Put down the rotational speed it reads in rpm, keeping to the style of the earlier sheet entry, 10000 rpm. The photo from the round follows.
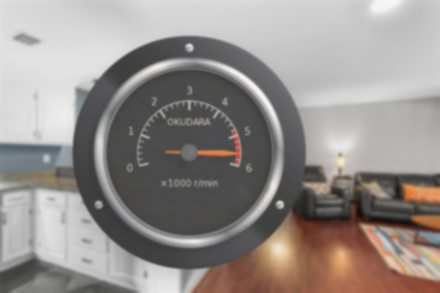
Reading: 5600 rpm
